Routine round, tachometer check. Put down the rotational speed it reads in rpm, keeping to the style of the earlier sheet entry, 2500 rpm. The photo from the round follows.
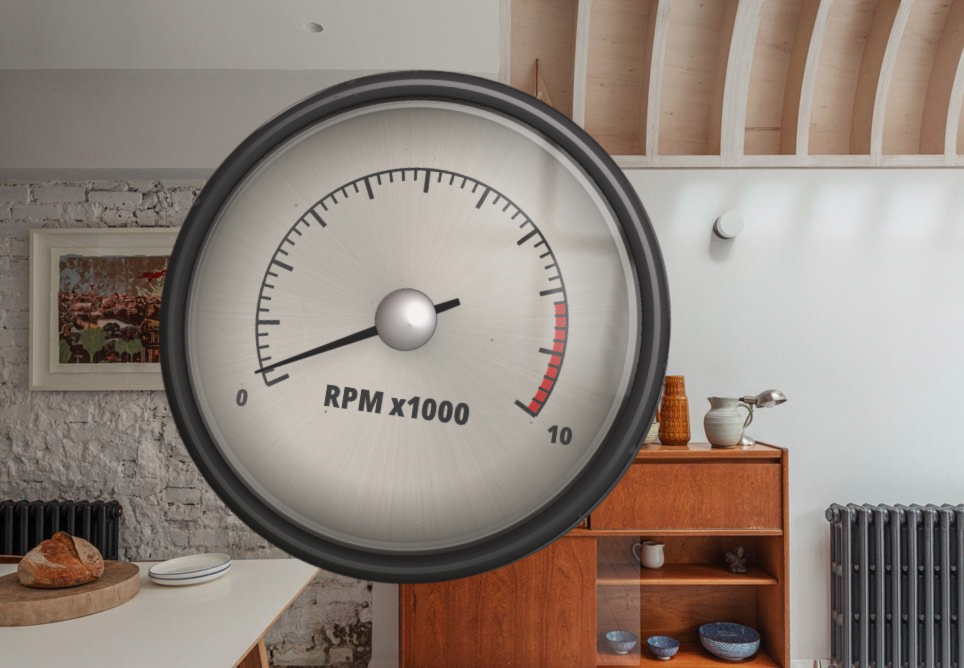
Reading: 200 rpm
